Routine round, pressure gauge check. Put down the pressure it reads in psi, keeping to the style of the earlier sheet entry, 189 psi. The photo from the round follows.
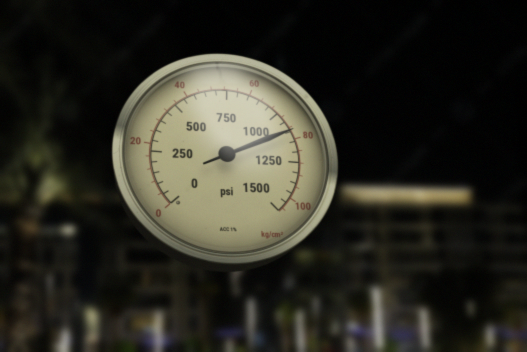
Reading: 1100 psi
